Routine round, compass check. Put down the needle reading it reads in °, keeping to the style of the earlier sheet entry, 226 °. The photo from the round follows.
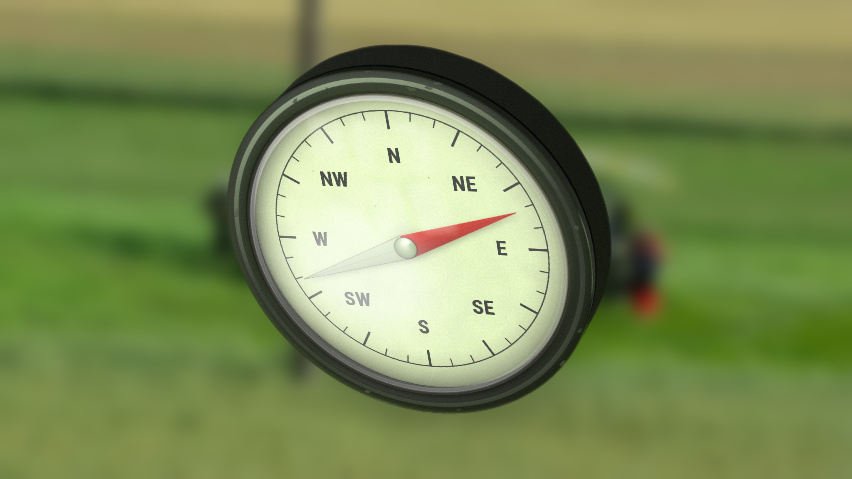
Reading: 70 °
